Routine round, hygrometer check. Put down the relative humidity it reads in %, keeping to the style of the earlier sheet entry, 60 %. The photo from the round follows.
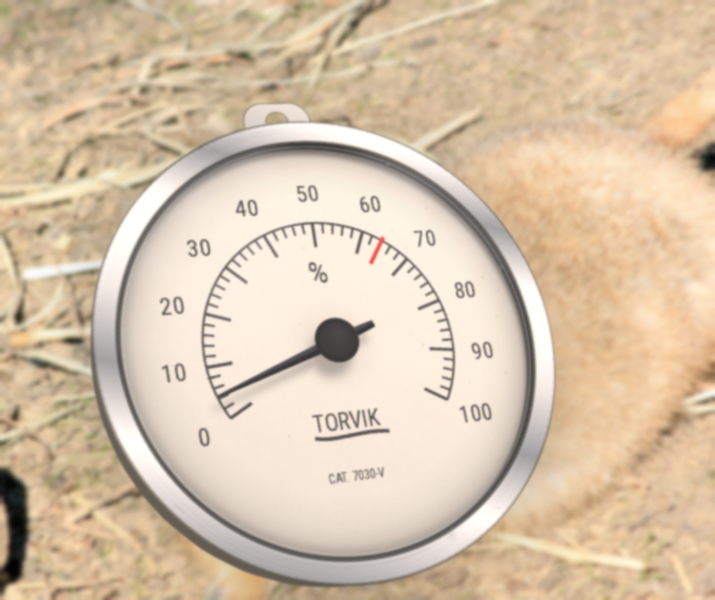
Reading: 4 %
